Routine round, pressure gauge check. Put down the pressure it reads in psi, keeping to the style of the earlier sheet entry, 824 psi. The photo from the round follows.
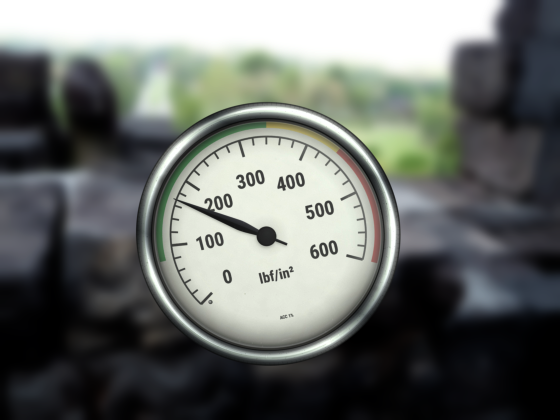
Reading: 170 psi
